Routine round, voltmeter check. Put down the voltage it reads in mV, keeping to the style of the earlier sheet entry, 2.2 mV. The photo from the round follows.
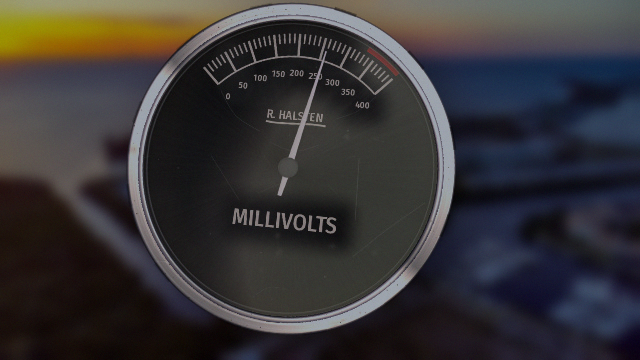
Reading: 260 mV
